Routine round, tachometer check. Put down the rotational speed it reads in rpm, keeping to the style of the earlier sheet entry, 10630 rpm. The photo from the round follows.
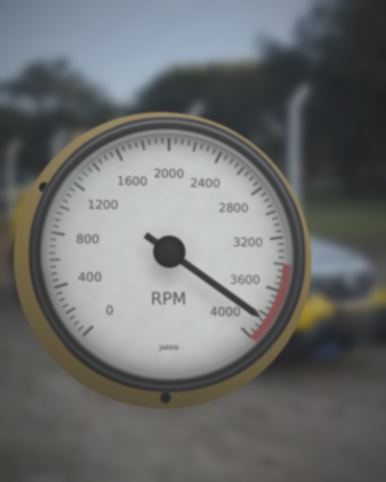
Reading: 3850 rpm
